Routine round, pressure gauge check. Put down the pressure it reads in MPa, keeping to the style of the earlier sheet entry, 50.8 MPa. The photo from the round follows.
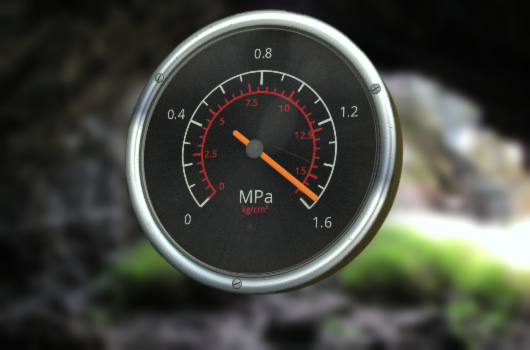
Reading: 1.55 MPa
